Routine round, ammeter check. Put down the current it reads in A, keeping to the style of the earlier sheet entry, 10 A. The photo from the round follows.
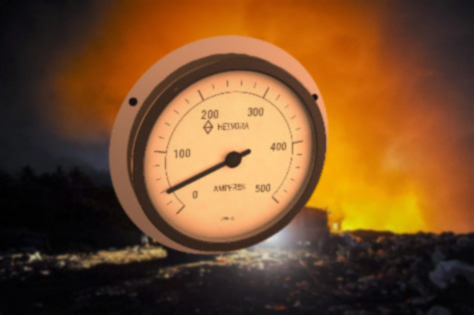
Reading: 40 A
